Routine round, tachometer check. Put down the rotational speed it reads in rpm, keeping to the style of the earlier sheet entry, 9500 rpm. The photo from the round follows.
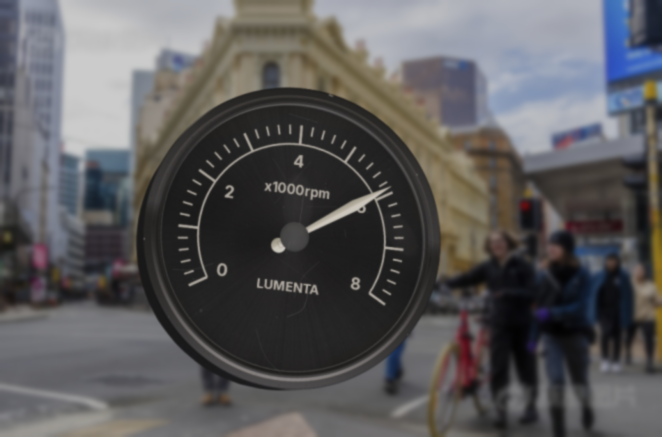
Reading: 5900 rpm
